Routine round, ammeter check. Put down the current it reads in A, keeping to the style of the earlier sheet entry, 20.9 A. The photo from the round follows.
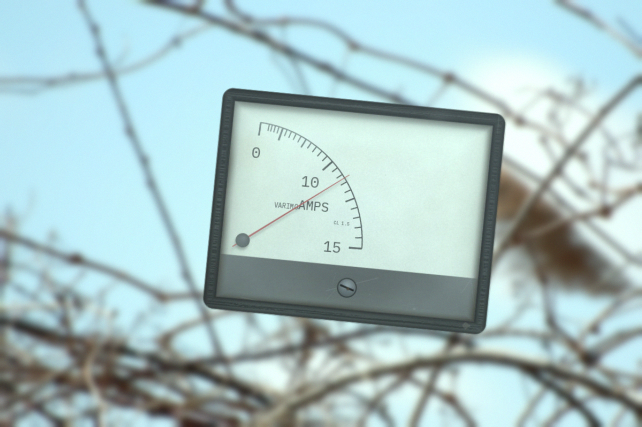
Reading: 11.25 A
